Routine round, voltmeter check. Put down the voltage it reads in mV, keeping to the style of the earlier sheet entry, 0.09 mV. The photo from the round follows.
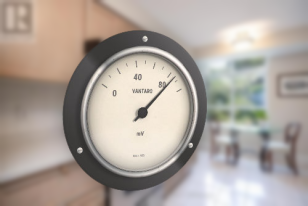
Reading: 85 mV
